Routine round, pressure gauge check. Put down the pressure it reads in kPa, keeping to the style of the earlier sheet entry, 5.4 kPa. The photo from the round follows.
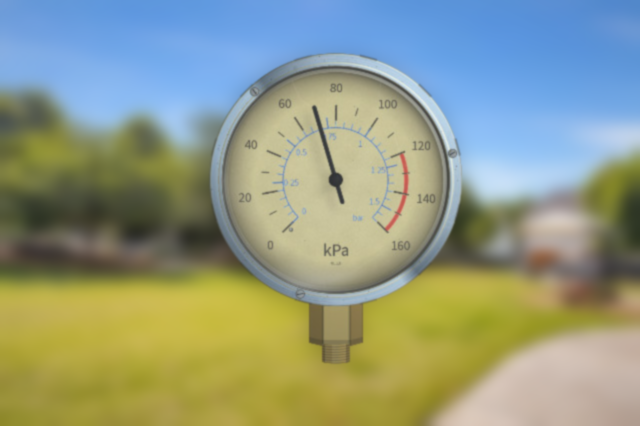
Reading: 70 kPa
